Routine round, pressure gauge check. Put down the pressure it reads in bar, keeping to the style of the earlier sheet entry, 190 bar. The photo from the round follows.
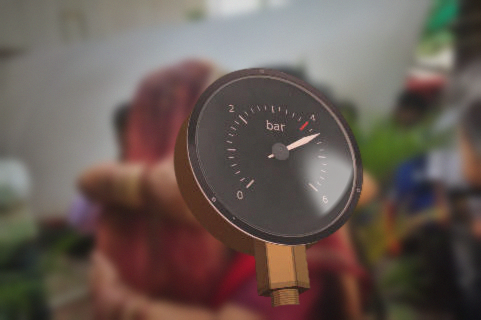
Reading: 4.4 bar
